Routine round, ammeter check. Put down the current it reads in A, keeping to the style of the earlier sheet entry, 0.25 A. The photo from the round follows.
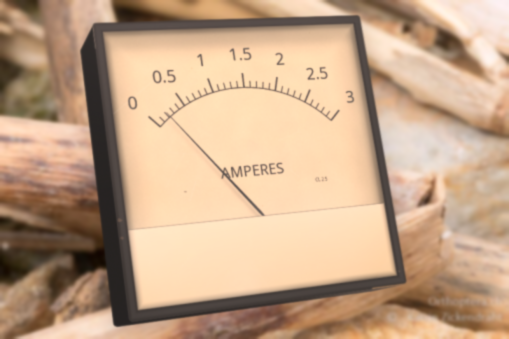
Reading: 0.2 A
